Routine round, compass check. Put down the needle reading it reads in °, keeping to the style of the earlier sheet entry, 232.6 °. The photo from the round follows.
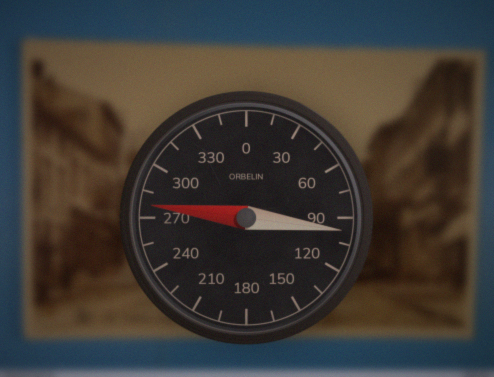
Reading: 277.5 °
